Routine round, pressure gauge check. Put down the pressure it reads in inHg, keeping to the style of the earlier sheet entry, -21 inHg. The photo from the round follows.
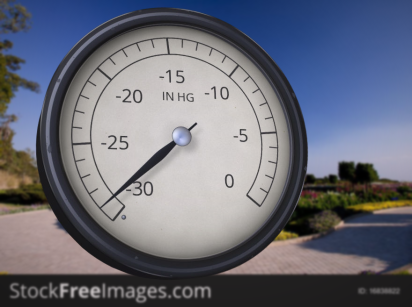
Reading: -29 inHg
